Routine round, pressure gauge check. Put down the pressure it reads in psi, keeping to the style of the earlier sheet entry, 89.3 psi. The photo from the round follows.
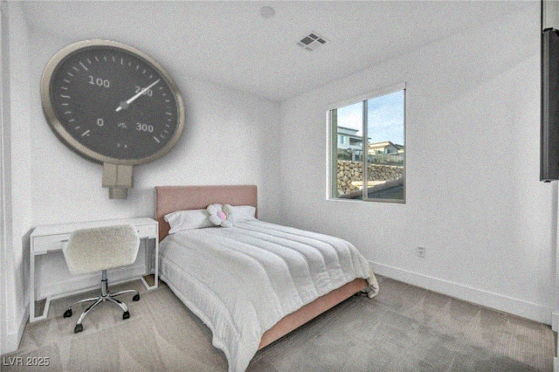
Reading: 200 psi
